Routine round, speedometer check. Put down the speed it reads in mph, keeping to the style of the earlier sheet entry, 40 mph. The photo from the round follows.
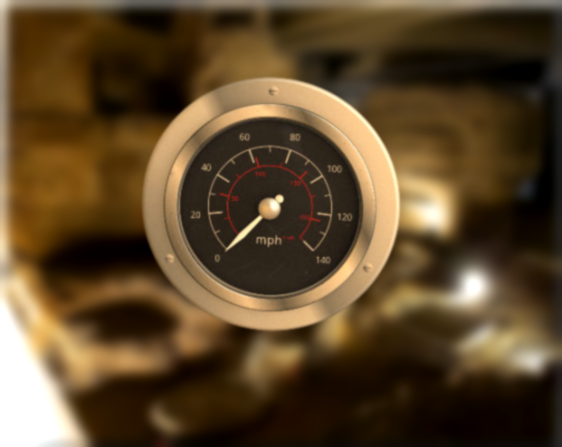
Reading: 0 mph
